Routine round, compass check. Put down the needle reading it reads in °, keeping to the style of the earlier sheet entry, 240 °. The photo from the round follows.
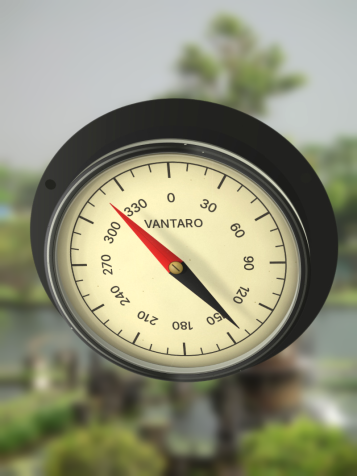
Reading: 320 °
